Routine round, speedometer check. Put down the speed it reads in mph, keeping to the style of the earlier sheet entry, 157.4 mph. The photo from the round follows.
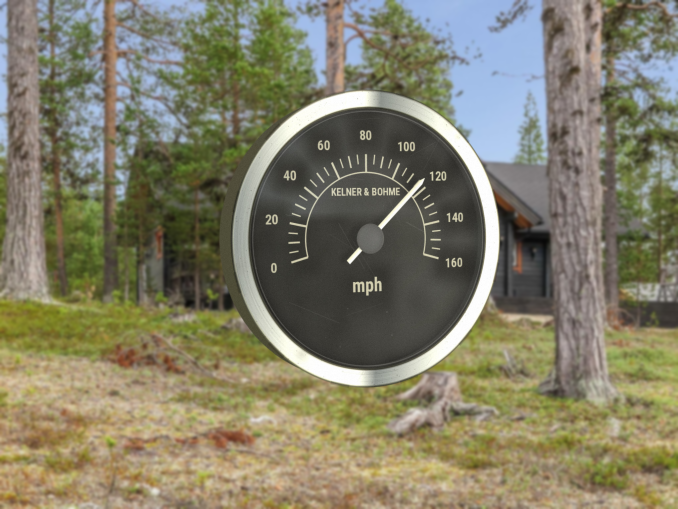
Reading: 115 mph
